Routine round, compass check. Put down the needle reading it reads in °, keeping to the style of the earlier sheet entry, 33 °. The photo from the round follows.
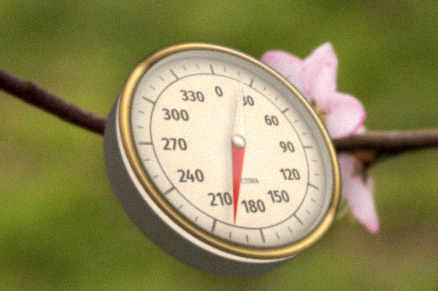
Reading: 200 °
